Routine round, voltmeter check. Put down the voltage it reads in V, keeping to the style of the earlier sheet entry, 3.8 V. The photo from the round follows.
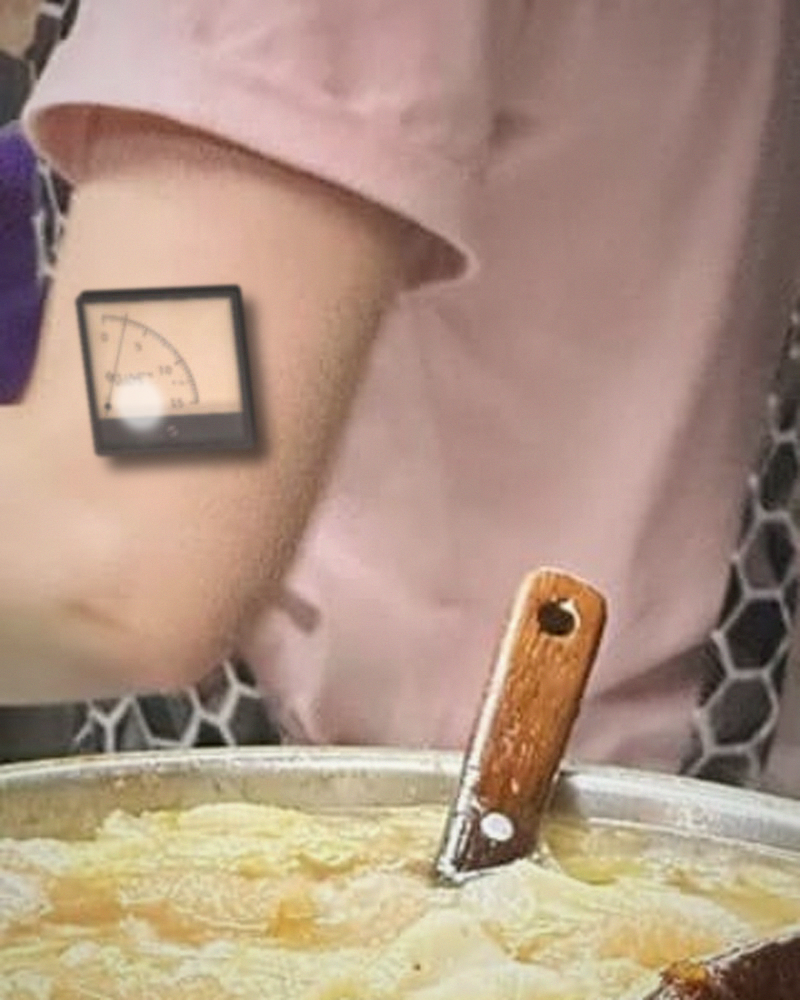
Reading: 2.5 V
